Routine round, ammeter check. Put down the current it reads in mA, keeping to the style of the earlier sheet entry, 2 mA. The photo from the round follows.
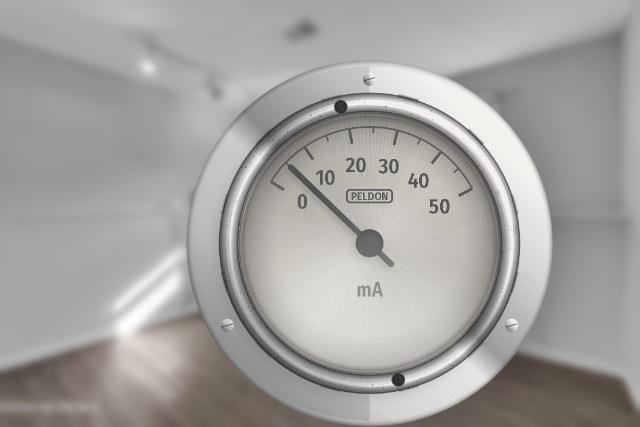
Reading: 5 mA
